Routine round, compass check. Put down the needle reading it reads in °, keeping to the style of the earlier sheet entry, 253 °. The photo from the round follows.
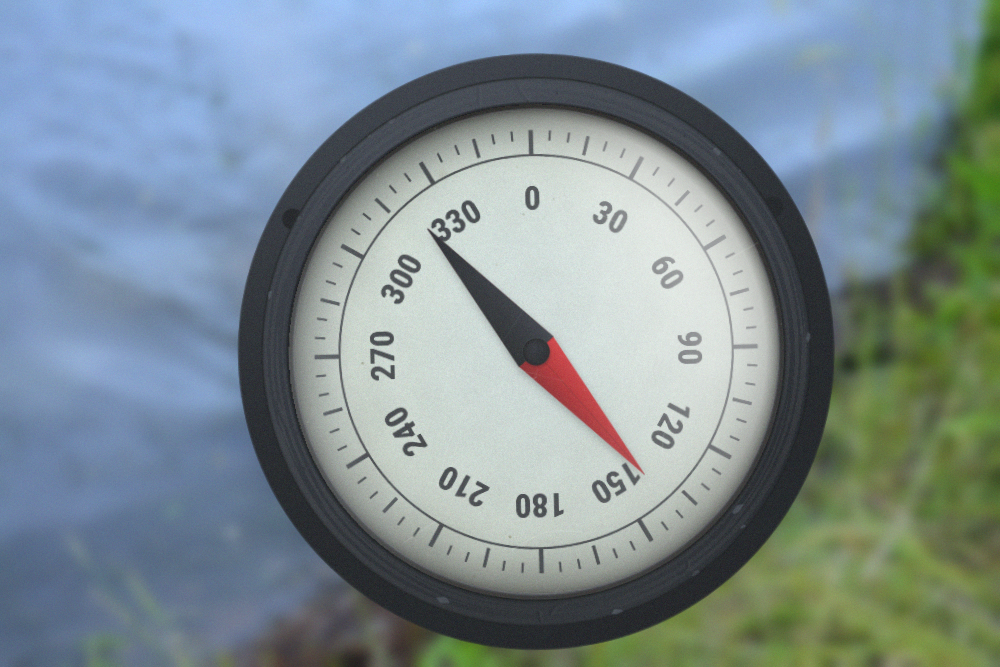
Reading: 140 °
